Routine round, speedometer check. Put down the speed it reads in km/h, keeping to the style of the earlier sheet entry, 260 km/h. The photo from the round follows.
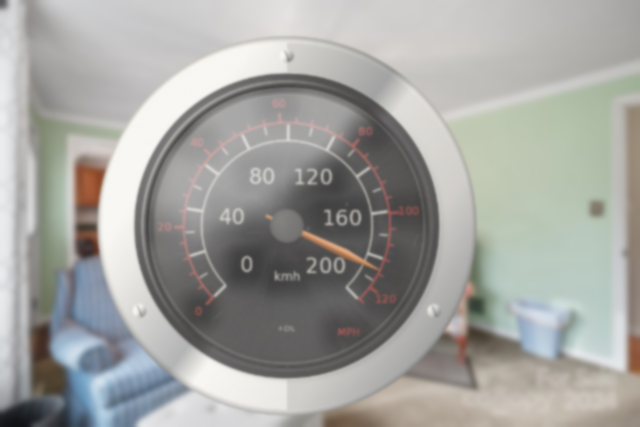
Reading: 185 km/h
